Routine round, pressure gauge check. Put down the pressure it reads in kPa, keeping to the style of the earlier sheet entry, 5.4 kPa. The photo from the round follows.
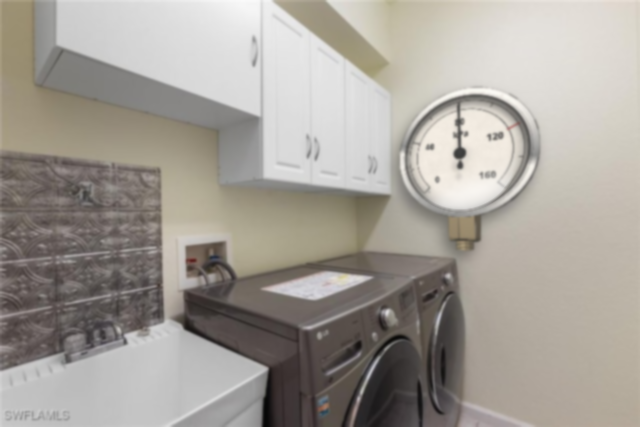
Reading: 80 kPa
